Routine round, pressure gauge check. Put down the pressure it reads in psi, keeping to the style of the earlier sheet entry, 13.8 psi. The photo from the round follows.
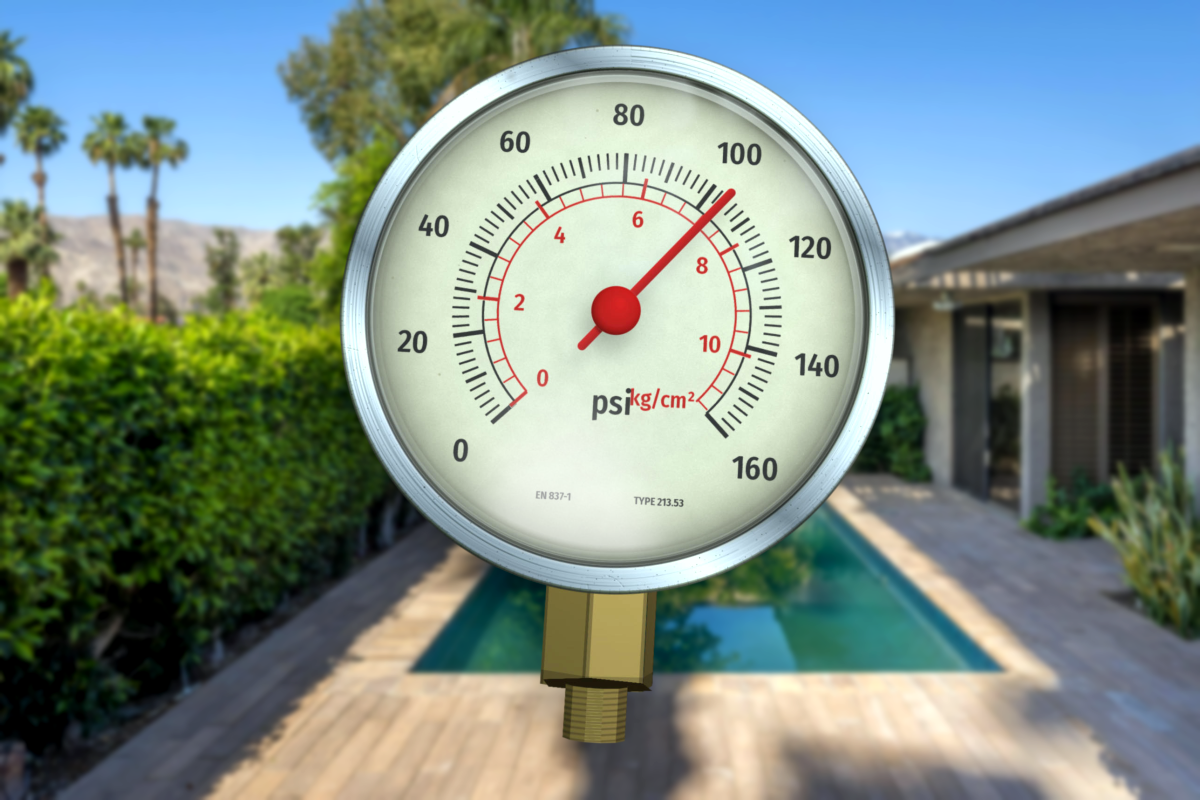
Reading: 104 psi
